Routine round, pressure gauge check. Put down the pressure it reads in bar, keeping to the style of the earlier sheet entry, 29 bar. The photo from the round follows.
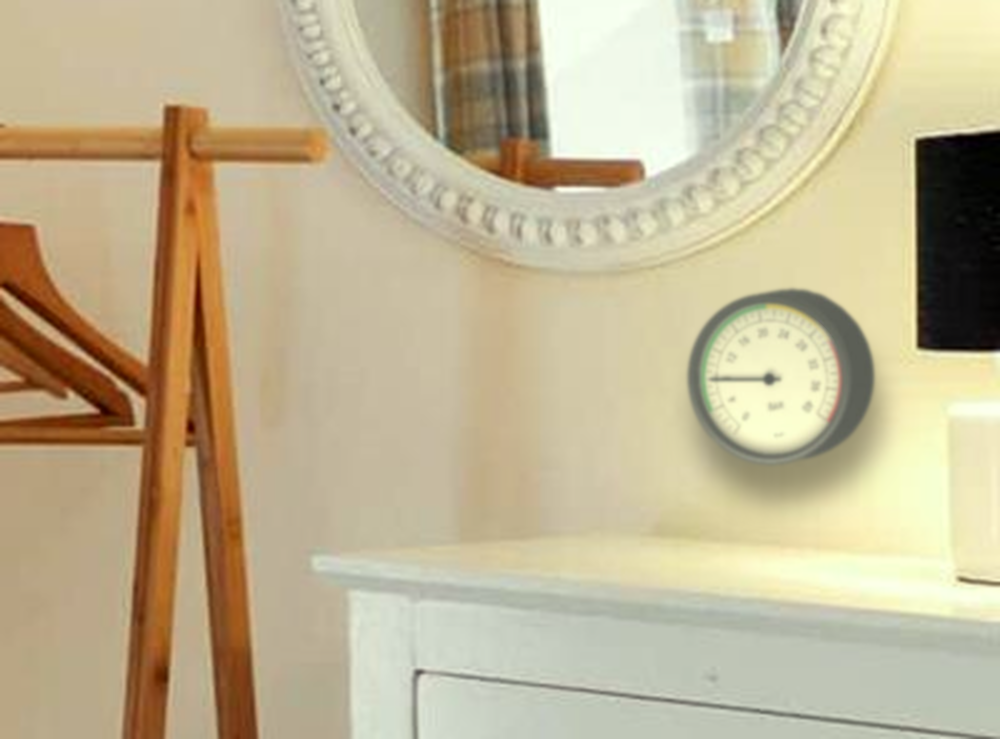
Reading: 8 bar
